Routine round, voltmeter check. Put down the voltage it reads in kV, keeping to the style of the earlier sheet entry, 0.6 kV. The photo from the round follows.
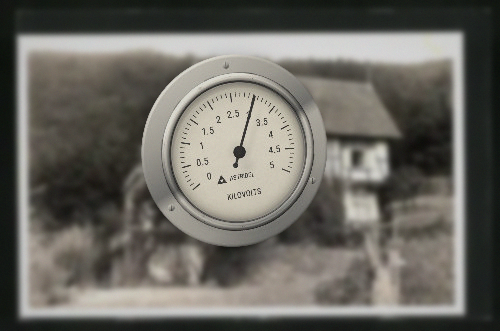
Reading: 3 kV
